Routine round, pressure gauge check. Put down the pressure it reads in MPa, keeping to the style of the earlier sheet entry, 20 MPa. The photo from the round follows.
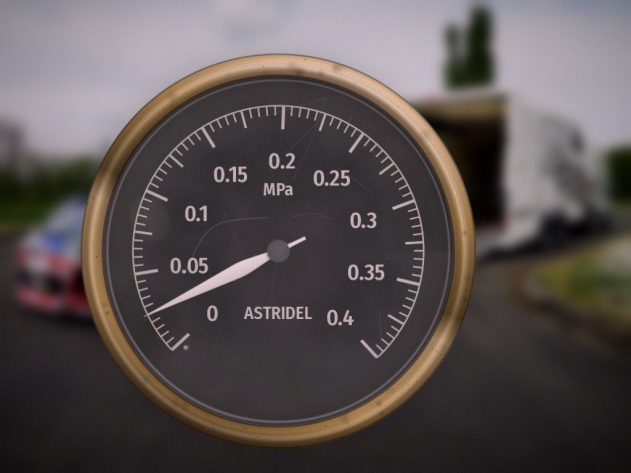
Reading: 0.025 MPa
